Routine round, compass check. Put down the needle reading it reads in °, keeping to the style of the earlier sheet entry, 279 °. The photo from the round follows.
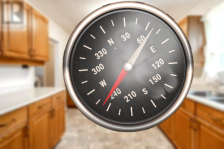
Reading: 247.5 °
